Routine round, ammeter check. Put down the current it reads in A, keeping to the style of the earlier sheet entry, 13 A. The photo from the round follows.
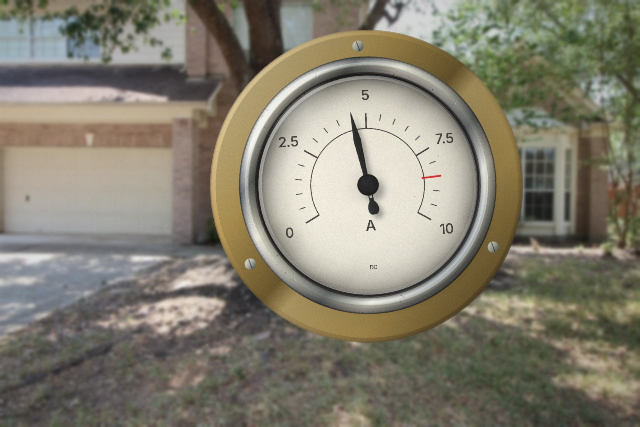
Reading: 4.5 A
